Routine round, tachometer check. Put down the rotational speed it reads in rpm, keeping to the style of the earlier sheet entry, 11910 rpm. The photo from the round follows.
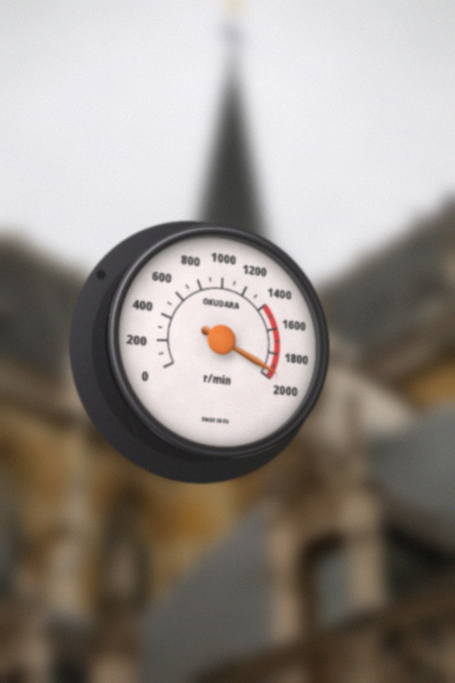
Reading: 1950 rpm
